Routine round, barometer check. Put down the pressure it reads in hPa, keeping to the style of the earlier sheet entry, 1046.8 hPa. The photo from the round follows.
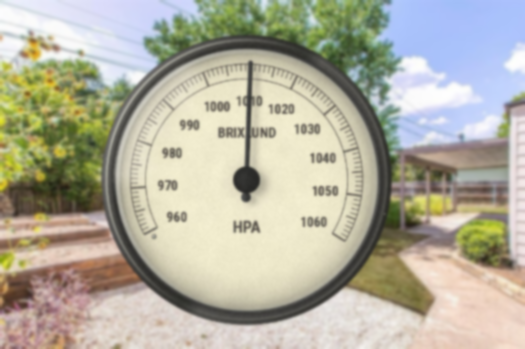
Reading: 1010 hPa
